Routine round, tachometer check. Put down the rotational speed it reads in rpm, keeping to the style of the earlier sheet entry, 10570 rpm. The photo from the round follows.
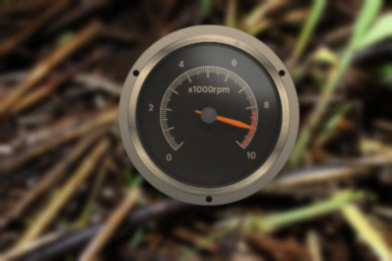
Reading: 9000 rpm
